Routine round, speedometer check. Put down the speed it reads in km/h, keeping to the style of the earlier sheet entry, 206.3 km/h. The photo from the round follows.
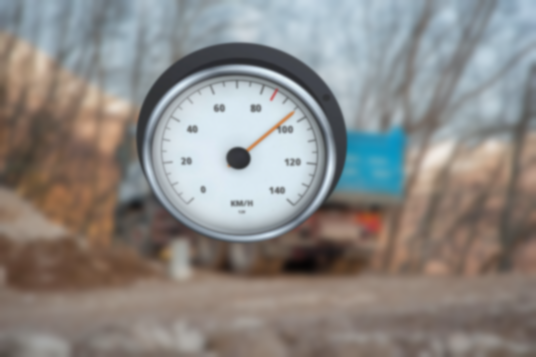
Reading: 95 km/h
